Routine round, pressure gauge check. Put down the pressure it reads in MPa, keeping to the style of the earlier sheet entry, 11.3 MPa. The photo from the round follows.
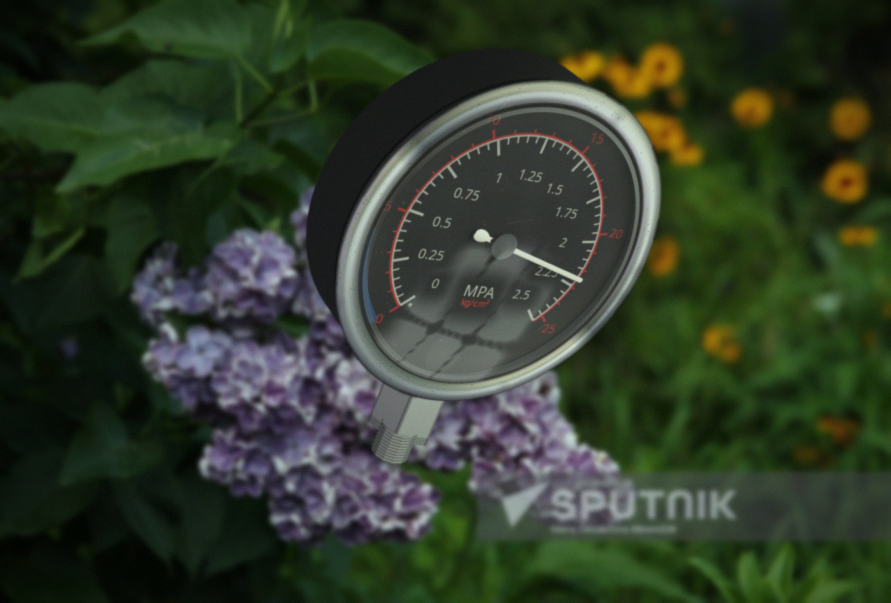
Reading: 2.2 MPa
